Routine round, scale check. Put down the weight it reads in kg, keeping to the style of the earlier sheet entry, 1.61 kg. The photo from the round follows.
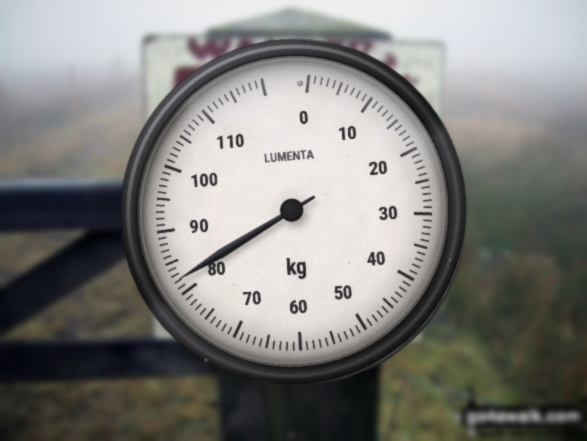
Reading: 82 kg
